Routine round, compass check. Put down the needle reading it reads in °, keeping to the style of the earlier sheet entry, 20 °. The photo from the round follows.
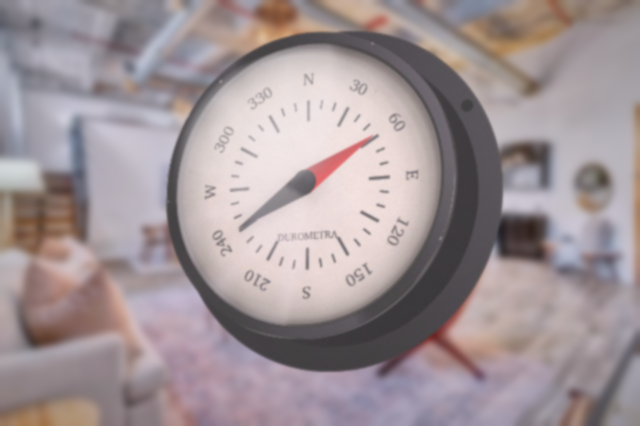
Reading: 60 °
